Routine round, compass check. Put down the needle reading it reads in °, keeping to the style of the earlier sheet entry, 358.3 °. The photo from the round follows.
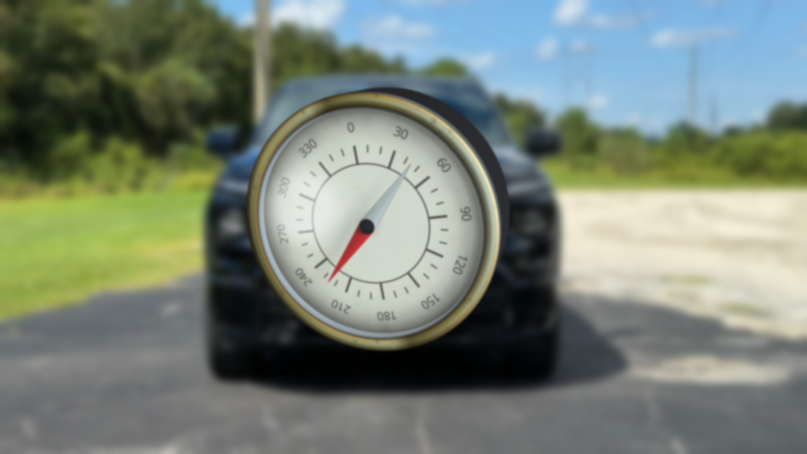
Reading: 225 °
